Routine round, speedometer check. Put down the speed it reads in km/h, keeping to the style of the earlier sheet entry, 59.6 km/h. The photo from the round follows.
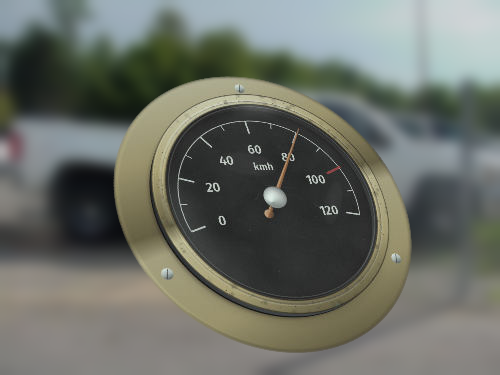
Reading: 80 km/h
